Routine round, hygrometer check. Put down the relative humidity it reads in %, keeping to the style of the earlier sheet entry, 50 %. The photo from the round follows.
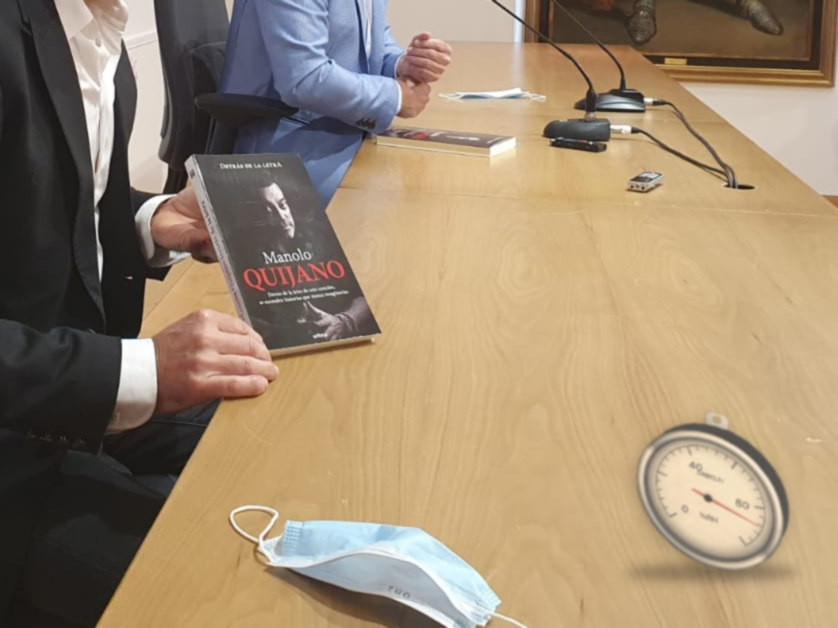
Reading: 88 %
